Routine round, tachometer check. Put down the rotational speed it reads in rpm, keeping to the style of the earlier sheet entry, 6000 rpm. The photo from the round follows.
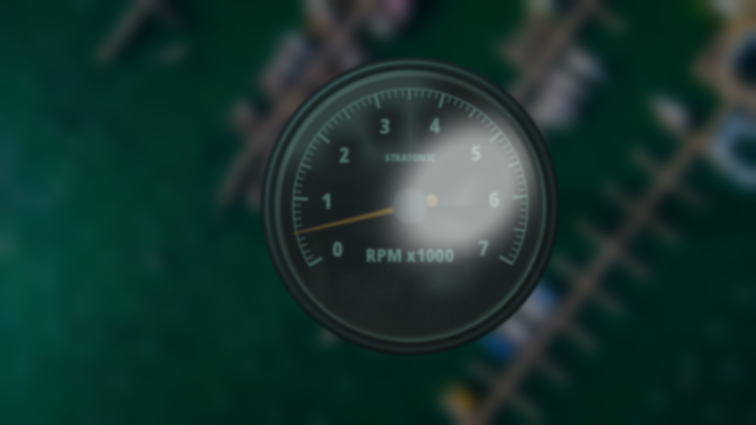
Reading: 500 rpm
